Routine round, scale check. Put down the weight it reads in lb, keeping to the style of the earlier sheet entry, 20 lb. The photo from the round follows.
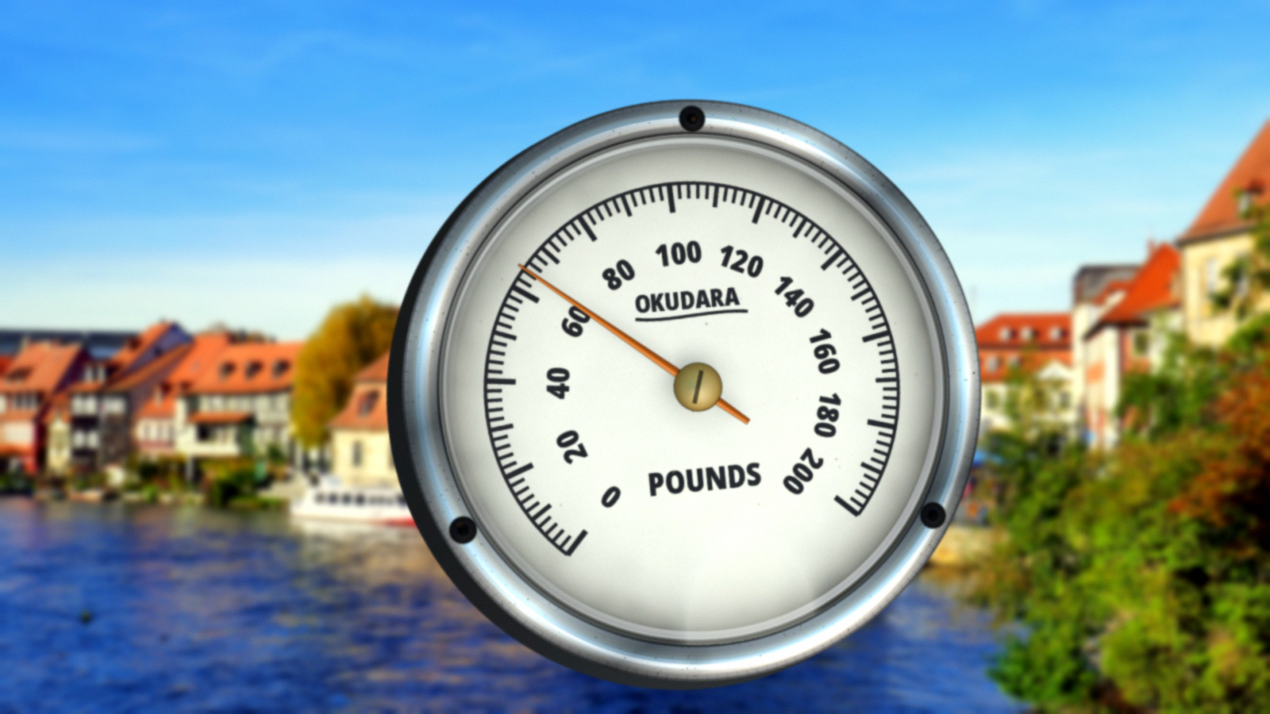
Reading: 64 lb
